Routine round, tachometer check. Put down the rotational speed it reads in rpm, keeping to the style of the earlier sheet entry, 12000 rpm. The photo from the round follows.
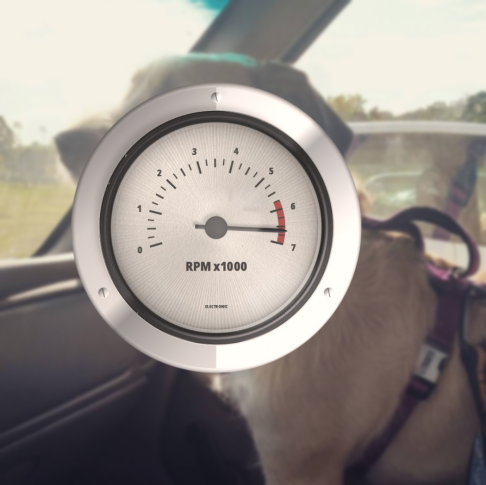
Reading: 6625 rpm
